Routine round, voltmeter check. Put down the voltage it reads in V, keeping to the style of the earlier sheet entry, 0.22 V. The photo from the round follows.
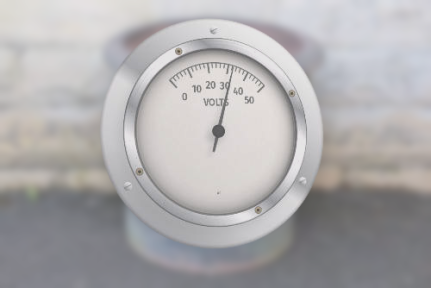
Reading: 32 V
